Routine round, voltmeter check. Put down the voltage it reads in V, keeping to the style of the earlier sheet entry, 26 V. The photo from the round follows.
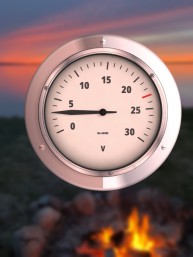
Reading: 3 V
